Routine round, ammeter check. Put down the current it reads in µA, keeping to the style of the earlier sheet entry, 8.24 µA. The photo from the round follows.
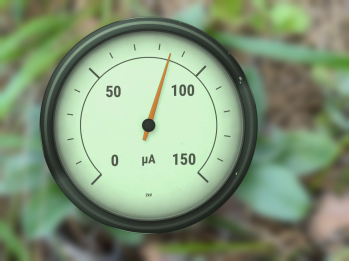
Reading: 85 µA
